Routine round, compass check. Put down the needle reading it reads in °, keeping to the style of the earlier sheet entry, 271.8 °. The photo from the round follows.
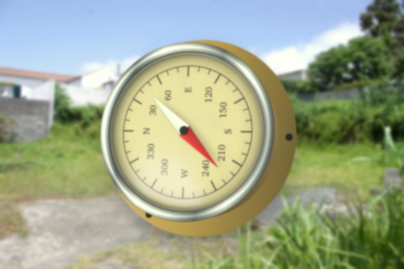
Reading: 225 °
